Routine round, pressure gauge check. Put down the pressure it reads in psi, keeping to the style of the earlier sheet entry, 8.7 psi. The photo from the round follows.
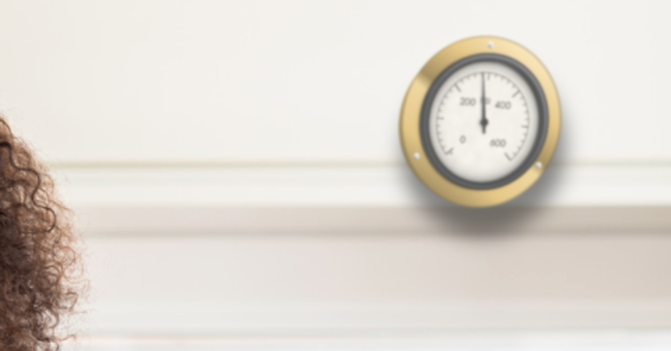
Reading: 280 psi
